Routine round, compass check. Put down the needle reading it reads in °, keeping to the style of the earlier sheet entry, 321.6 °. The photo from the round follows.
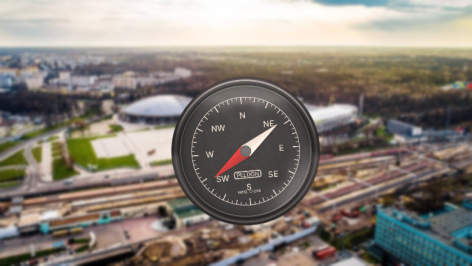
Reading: 235 °
